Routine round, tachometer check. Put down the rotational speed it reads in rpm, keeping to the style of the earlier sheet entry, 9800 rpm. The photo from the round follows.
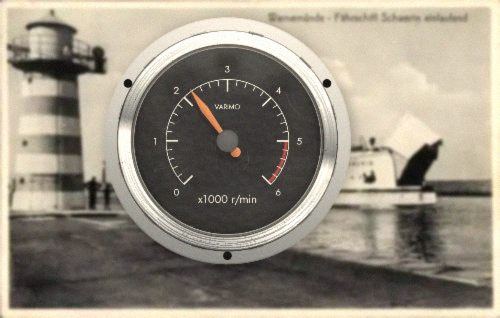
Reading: 2200 rpm
